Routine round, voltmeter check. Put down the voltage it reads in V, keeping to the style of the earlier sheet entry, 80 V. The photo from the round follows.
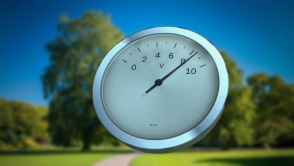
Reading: 8.5 V
